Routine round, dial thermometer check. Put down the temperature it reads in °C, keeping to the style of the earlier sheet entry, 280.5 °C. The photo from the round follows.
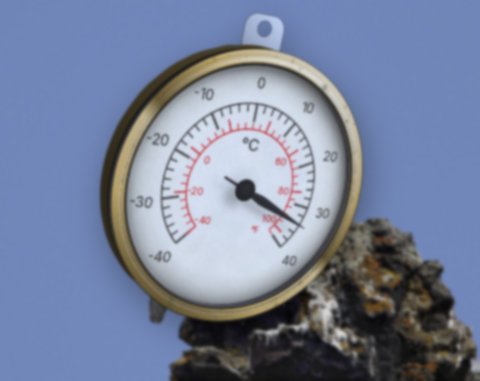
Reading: 34 °C
